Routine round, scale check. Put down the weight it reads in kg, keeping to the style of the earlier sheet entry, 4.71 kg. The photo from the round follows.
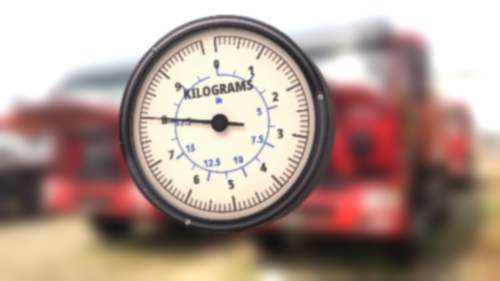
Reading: 8 kg
